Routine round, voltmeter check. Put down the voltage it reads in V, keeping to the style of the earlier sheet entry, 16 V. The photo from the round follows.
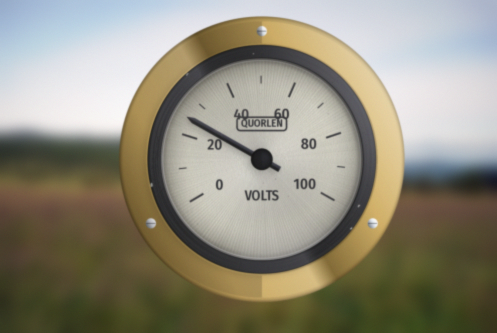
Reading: 25 V
